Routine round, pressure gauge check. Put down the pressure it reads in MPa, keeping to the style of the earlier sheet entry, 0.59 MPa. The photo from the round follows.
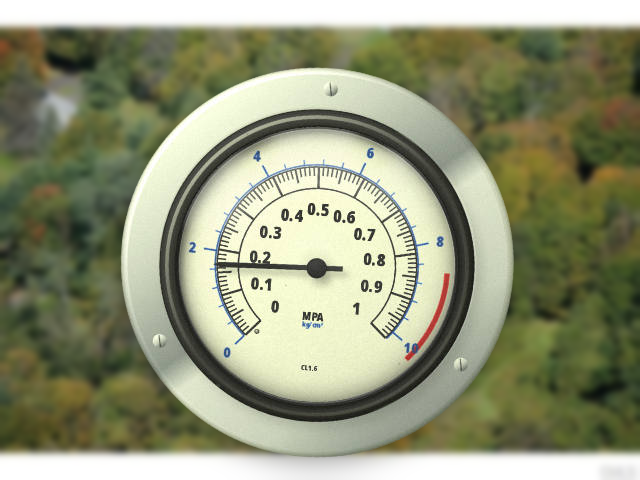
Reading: 0.17 MPa
